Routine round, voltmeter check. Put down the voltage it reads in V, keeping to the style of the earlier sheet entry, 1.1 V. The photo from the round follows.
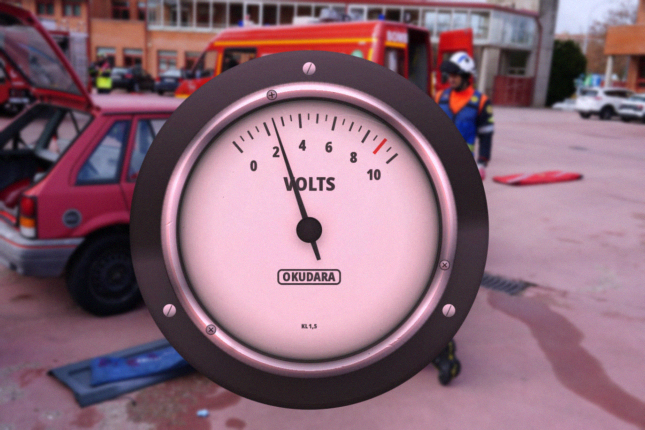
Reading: 2.5 V
